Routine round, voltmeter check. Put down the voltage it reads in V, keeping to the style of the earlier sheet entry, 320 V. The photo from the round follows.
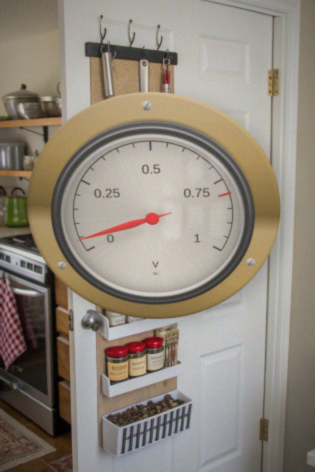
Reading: 0.05 V
